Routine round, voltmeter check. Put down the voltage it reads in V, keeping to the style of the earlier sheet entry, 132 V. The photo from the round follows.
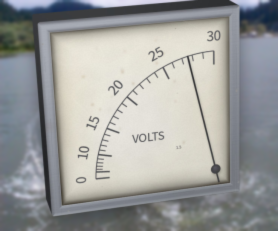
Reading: 27.5 V
